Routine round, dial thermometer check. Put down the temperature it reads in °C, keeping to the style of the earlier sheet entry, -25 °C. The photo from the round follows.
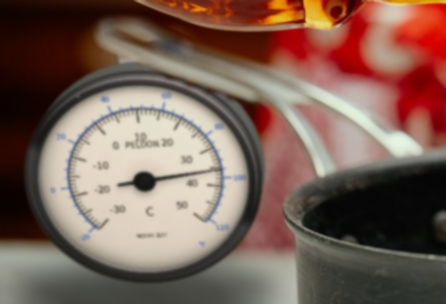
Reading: 35 °C
